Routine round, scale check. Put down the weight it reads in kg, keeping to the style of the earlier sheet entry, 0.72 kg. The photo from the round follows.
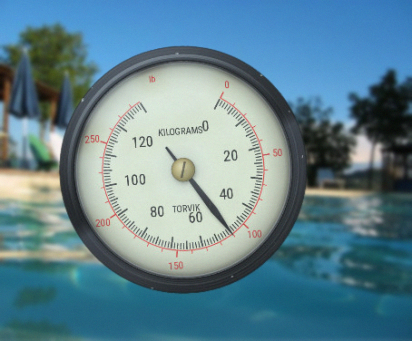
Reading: 50 kg
